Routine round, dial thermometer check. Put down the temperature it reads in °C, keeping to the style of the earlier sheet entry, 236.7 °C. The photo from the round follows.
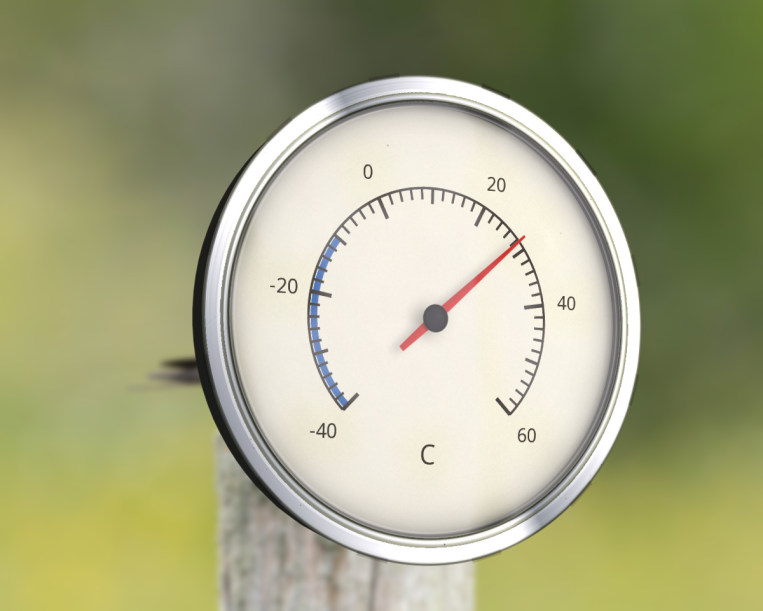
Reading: 28 °C
